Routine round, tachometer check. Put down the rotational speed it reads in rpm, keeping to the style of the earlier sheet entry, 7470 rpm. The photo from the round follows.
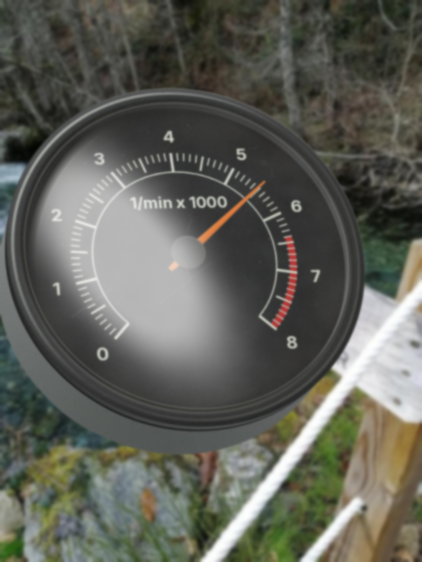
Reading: 5500 rpm
